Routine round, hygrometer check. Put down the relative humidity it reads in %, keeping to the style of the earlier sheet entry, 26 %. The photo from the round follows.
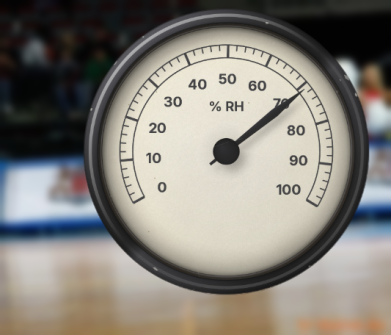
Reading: 71 %
